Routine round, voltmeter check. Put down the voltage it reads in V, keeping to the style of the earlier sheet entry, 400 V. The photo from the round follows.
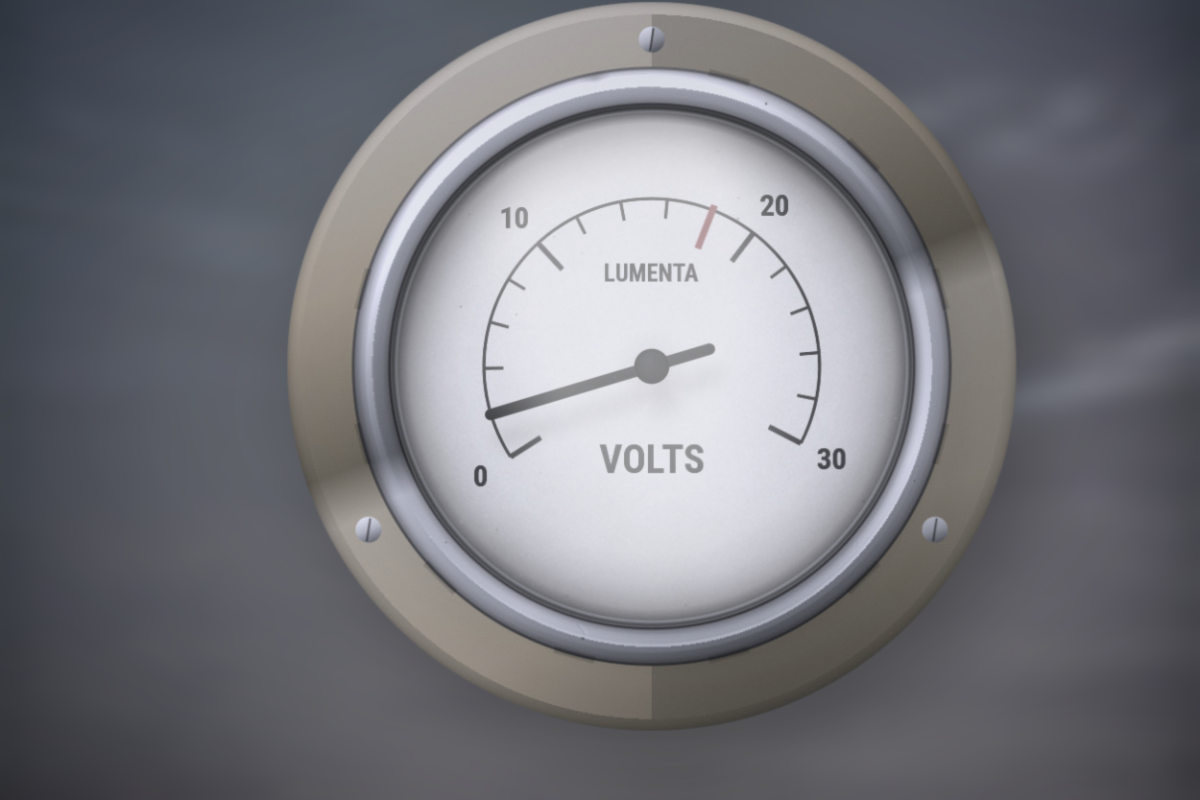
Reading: 2 V
